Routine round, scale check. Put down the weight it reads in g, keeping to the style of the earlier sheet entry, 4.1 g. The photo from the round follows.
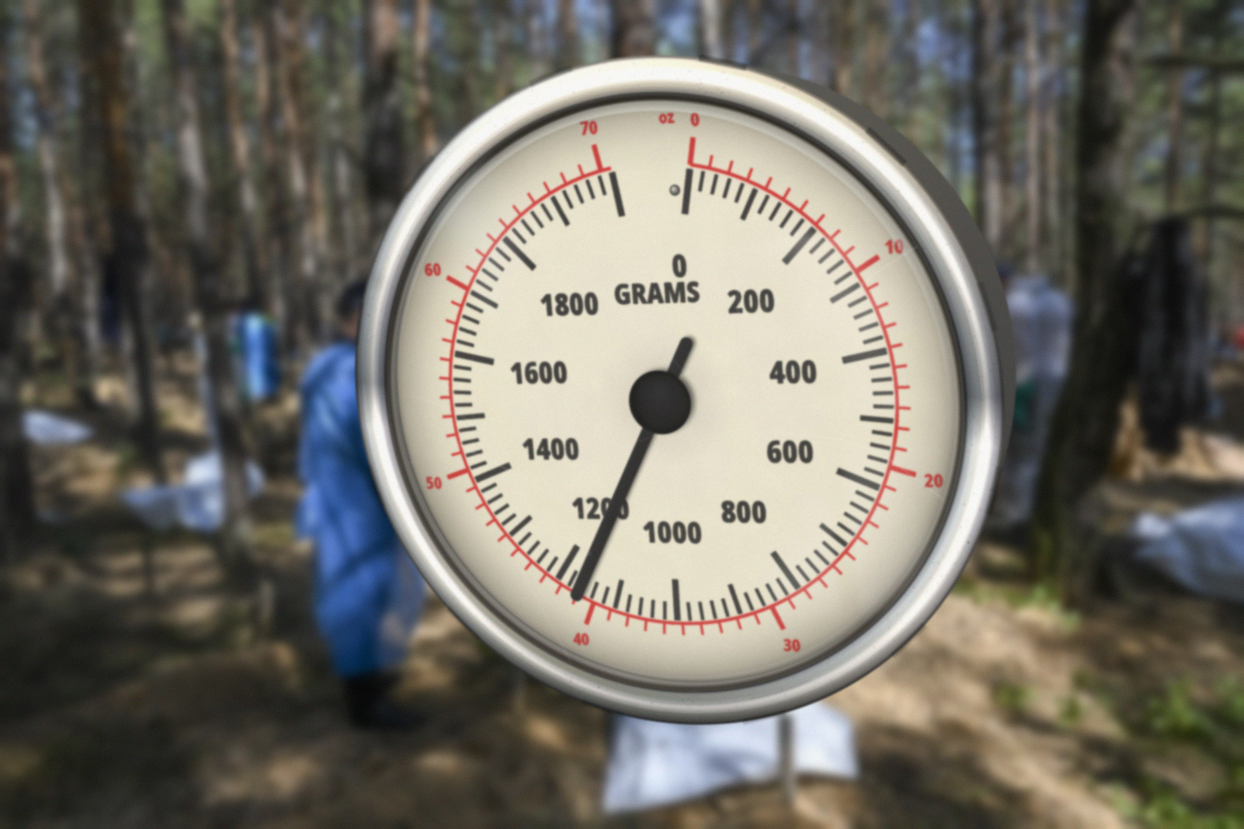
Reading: 1160 g
